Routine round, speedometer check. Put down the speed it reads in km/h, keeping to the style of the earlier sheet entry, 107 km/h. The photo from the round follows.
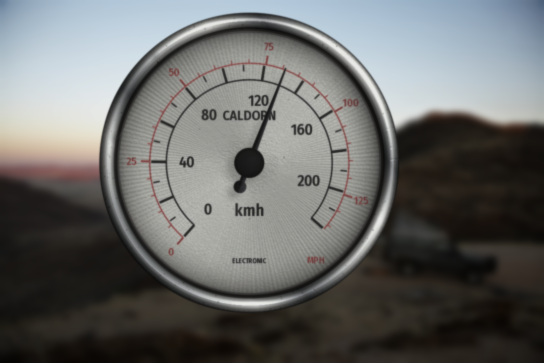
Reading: 130 km/h
